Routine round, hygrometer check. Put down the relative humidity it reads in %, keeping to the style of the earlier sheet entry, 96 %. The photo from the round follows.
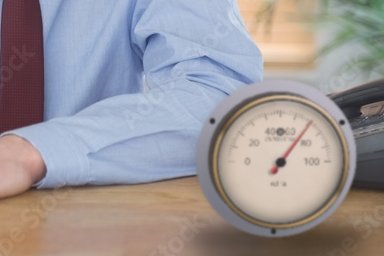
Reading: 70 %
